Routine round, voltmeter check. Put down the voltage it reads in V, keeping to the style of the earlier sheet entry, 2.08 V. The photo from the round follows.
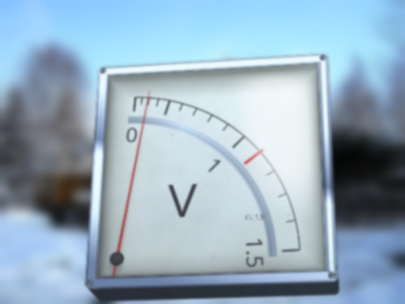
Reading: 0.3 V
